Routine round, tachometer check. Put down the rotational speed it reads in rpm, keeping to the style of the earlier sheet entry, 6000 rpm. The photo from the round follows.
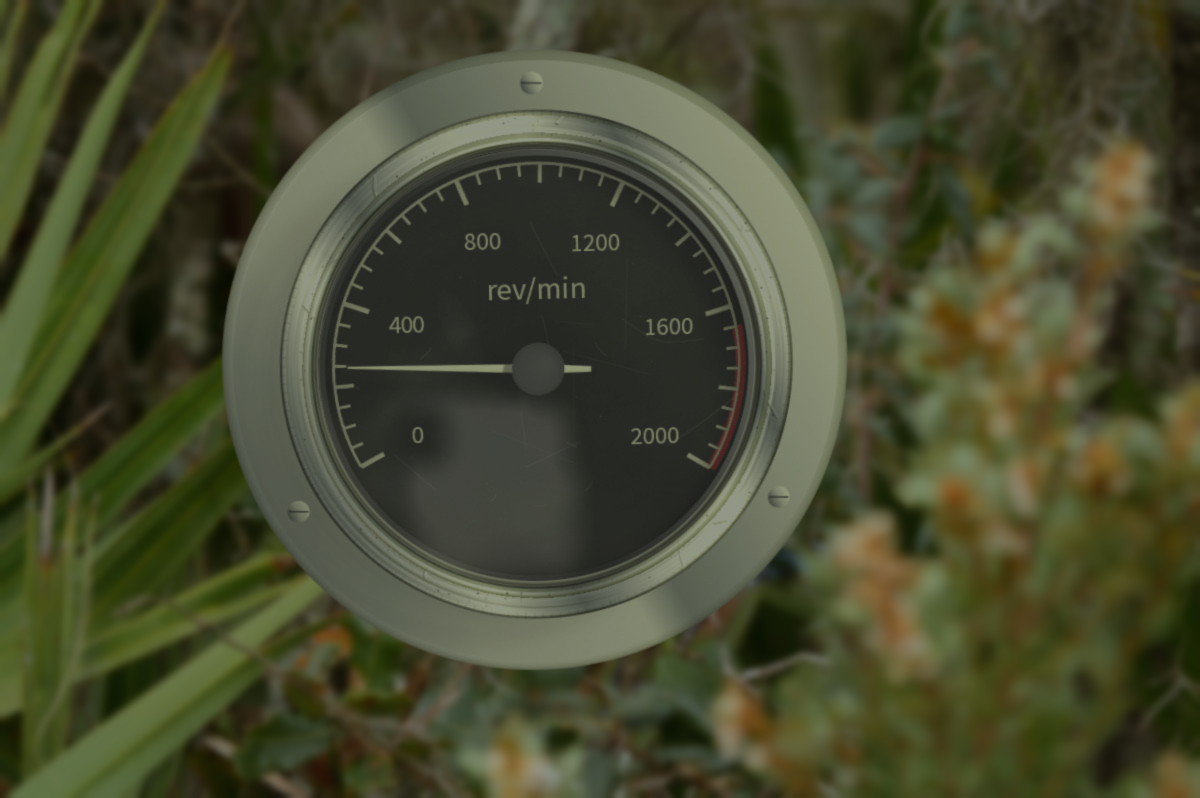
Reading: 250 rpm
